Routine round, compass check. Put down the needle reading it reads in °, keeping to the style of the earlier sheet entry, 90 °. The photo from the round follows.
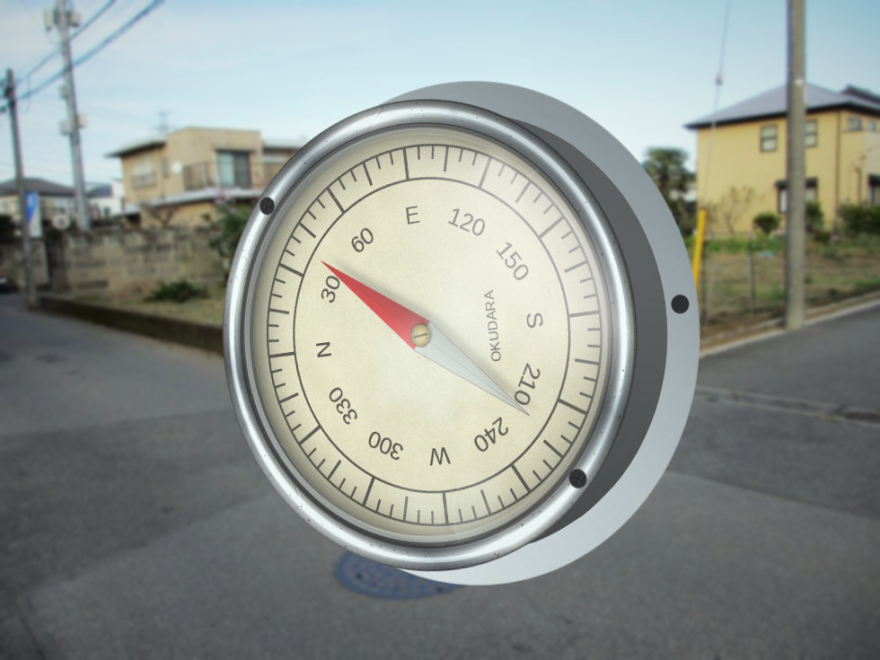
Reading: 40 °
